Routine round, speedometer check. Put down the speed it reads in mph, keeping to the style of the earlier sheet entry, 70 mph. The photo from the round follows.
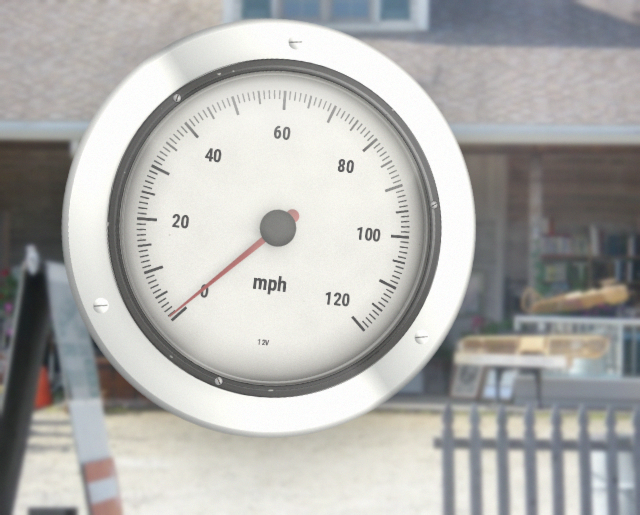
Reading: 1 mph
